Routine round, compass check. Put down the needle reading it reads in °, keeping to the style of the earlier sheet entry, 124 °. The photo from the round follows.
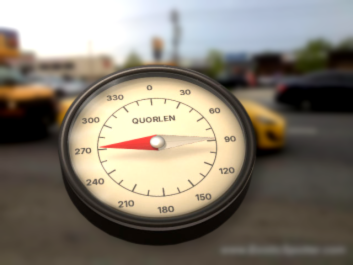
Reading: 270 °
